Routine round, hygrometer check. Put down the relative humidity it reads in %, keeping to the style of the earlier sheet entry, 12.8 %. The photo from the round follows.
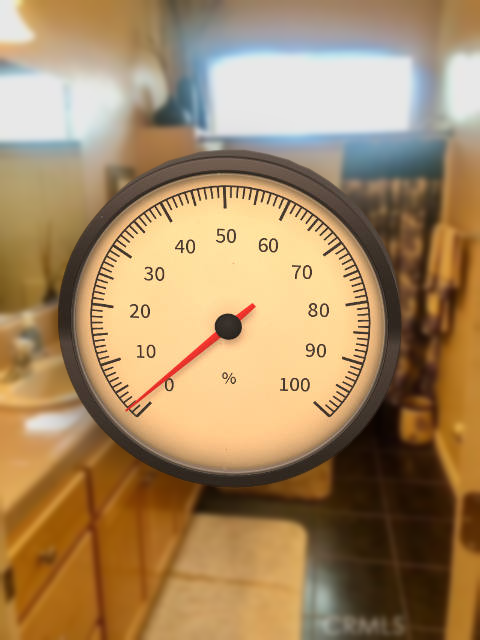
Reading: 2 %
